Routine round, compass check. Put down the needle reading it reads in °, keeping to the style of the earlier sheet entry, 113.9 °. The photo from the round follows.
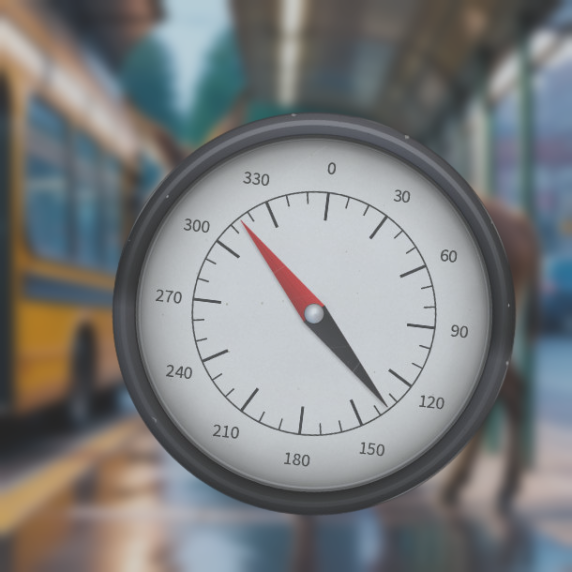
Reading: 315 °
